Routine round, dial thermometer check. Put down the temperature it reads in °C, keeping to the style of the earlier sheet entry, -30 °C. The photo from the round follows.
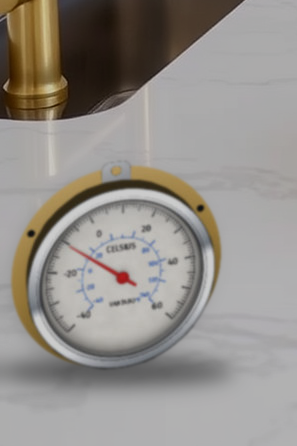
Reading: -10 °C
